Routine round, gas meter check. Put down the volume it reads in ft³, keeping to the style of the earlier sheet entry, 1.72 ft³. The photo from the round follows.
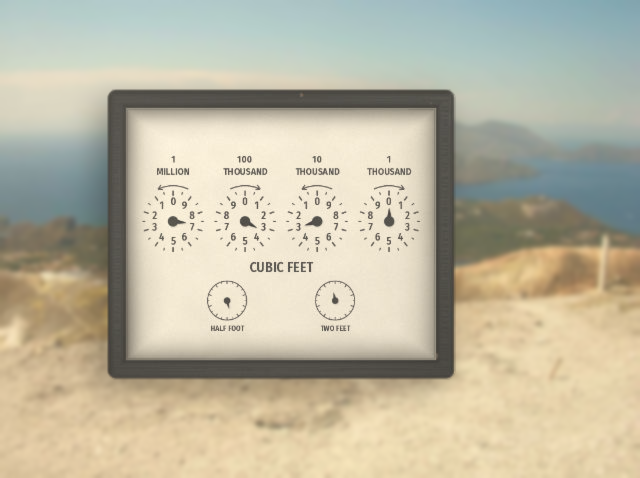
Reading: 733000 ft³
